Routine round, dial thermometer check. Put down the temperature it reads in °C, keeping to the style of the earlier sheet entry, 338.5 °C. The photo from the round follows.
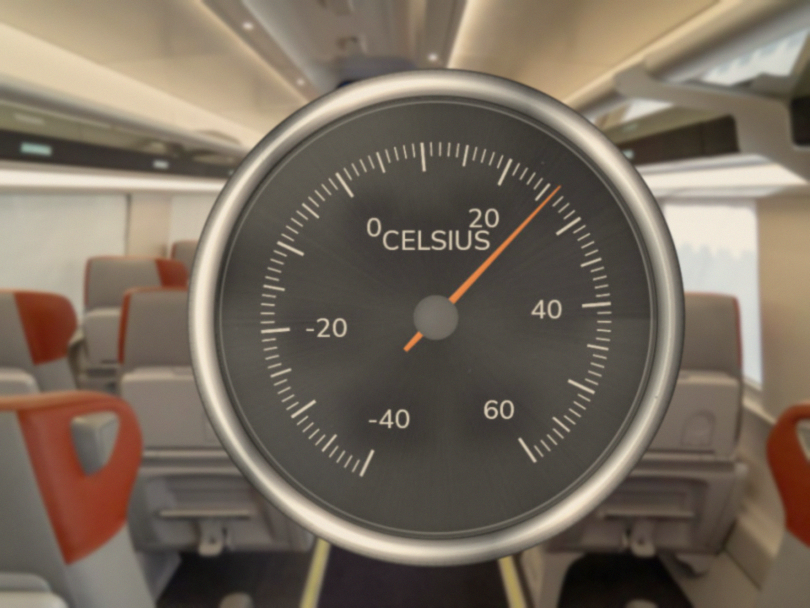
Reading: 26 °C
